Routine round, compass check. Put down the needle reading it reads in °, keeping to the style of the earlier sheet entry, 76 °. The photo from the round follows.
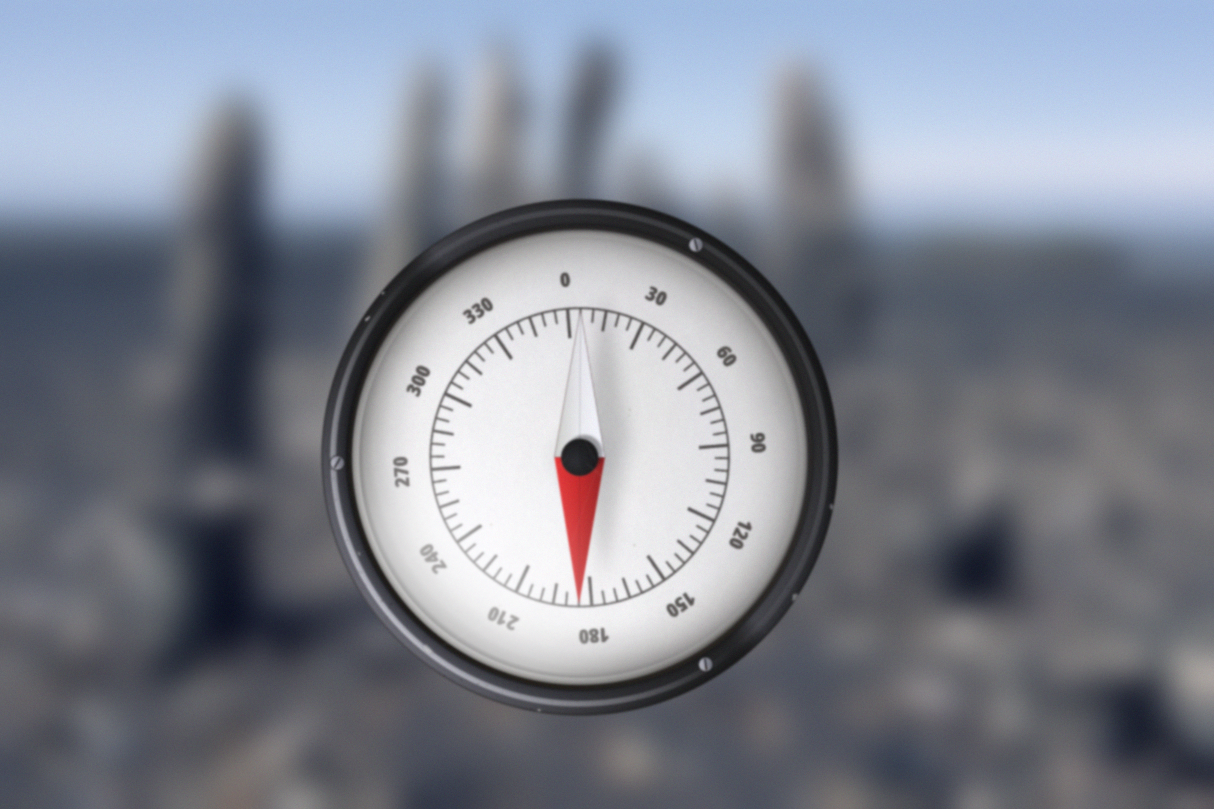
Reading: 185 °
